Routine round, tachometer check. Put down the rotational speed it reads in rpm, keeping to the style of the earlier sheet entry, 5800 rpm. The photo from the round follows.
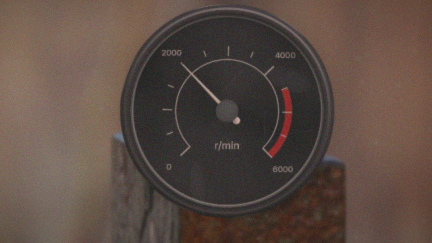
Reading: 2000 rpm
